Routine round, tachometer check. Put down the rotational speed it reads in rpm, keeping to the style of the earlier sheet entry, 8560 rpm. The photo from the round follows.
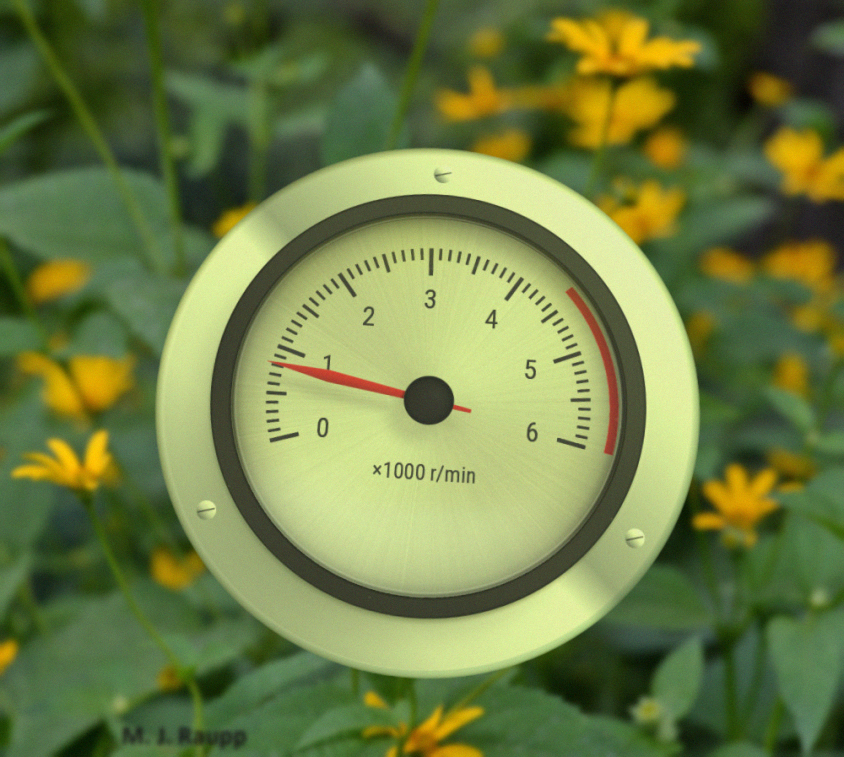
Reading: 800 rpm
